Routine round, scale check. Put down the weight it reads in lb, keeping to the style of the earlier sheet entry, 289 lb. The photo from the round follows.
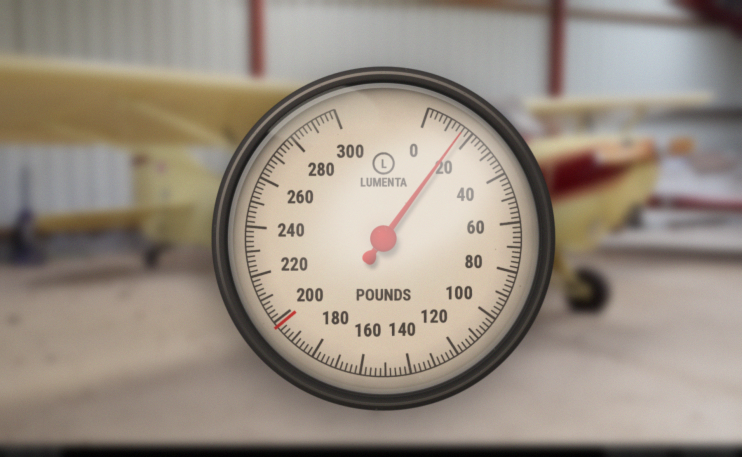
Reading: 16 lb
